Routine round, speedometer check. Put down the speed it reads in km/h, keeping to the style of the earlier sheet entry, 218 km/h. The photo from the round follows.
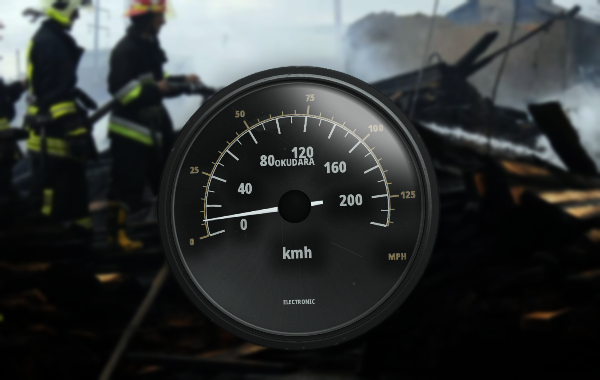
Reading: 10 km/h
